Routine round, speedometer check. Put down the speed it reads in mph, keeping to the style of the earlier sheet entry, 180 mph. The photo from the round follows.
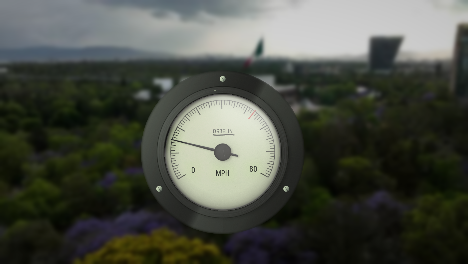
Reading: 15 mph
